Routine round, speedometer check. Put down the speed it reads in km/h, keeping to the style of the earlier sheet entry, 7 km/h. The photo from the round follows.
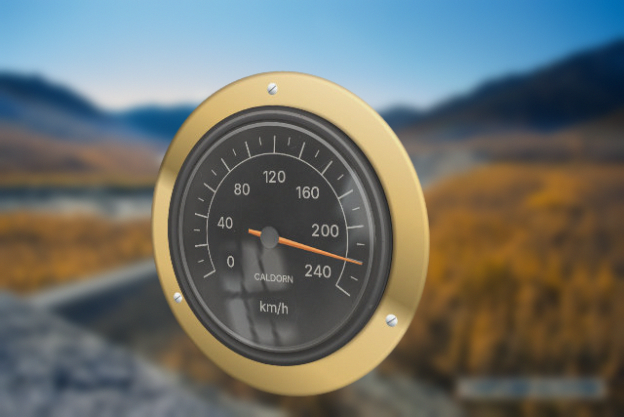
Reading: 220 km/h
